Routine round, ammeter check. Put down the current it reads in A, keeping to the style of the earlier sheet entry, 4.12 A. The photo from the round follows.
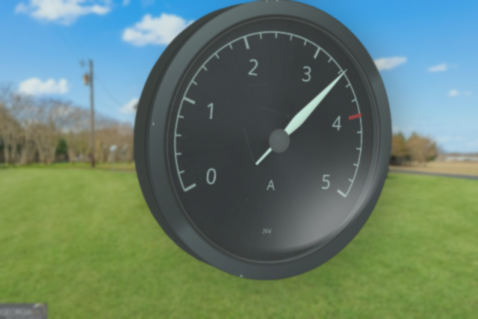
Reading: 3.4 A
